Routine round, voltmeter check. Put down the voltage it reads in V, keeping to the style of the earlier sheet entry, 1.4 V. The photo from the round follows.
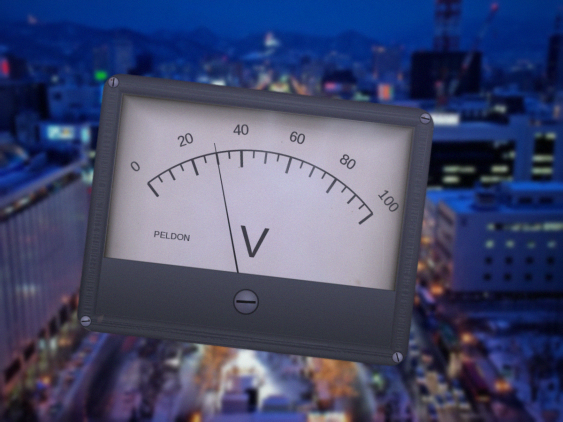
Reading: 30 V
